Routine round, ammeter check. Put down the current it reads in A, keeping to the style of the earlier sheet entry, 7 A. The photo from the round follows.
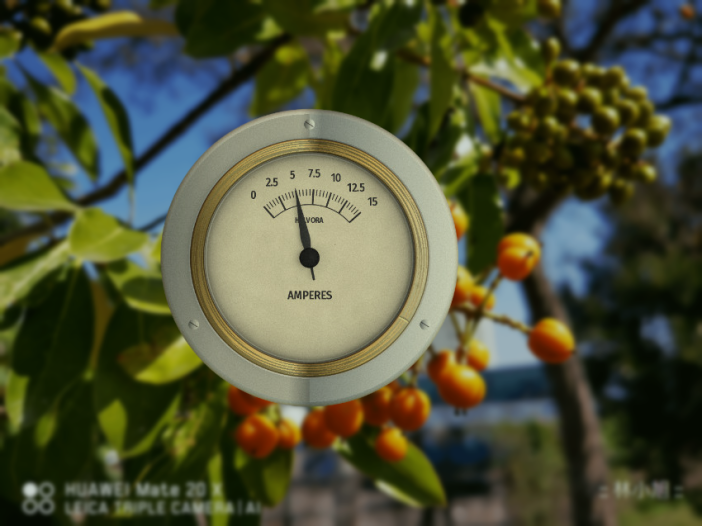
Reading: 5 A
